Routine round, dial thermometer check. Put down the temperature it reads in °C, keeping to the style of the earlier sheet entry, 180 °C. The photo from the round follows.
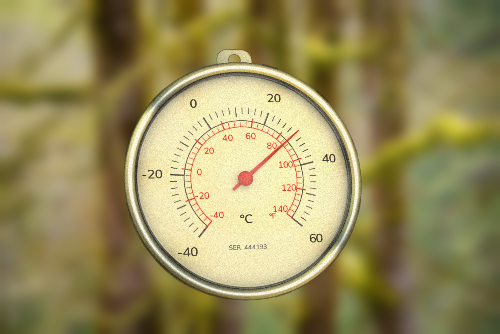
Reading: 30 °C
